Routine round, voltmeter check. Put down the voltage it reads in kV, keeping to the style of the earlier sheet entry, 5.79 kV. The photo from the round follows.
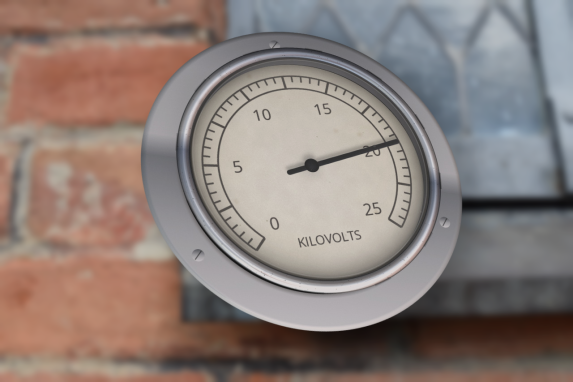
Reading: 20 kV
